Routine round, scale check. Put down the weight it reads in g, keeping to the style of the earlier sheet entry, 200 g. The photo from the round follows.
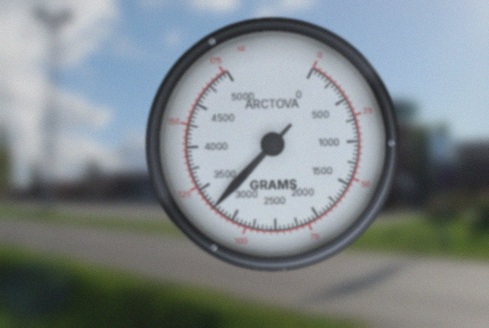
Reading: 3250 g
